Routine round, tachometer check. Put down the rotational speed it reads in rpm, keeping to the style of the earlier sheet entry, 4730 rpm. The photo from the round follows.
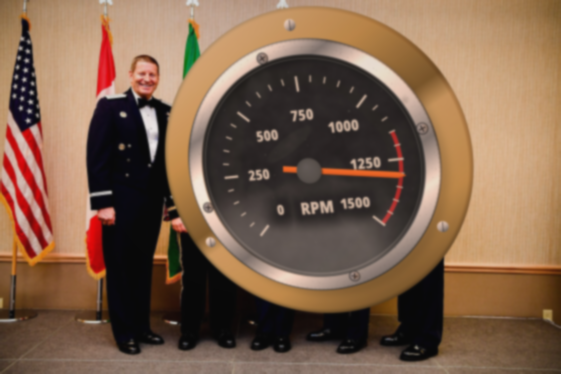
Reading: 1300 rpm
